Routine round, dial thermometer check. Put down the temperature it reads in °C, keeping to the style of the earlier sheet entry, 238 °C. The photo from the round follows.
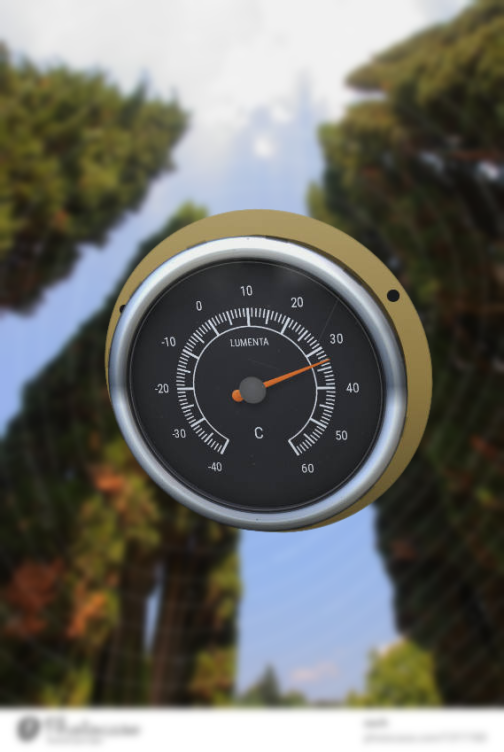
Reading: 33 °C
